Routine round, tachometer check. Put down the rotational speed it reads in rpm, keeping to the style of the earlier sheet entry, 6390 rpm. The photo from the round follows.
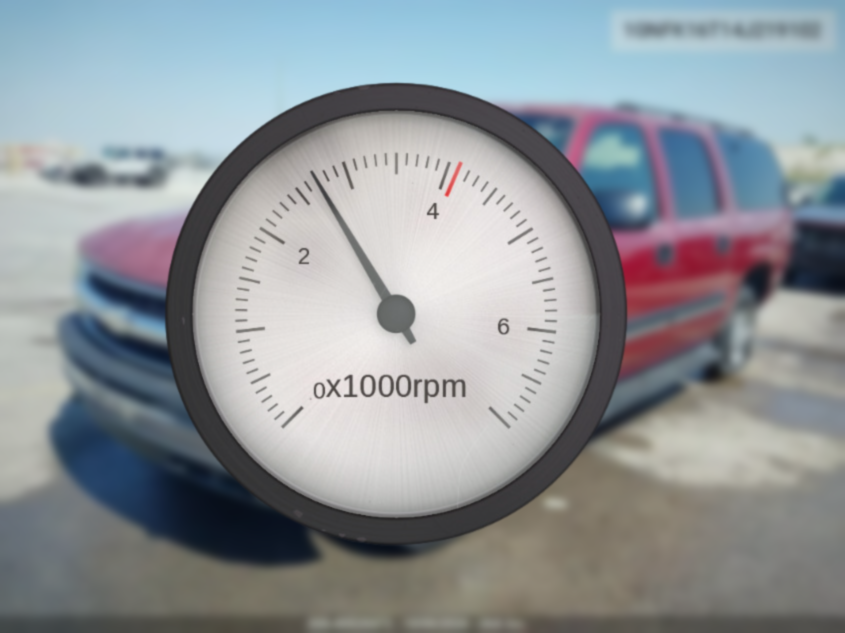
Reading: 2700 rpm
